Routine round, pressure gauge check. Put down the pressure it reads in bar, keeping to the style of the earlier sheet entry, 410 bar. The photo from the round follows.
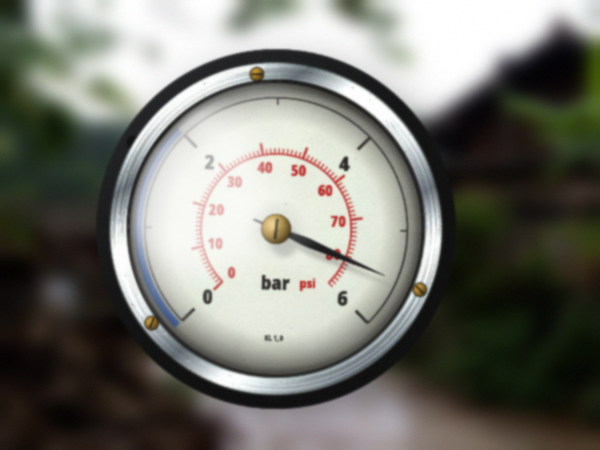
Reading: 5.5 bar
